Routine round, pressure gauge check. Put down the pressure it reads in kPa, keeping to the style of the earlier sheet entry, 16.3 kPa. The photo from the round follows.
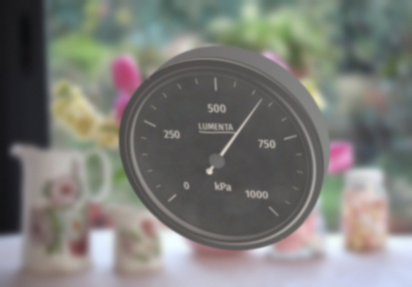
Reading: 625 kPa
